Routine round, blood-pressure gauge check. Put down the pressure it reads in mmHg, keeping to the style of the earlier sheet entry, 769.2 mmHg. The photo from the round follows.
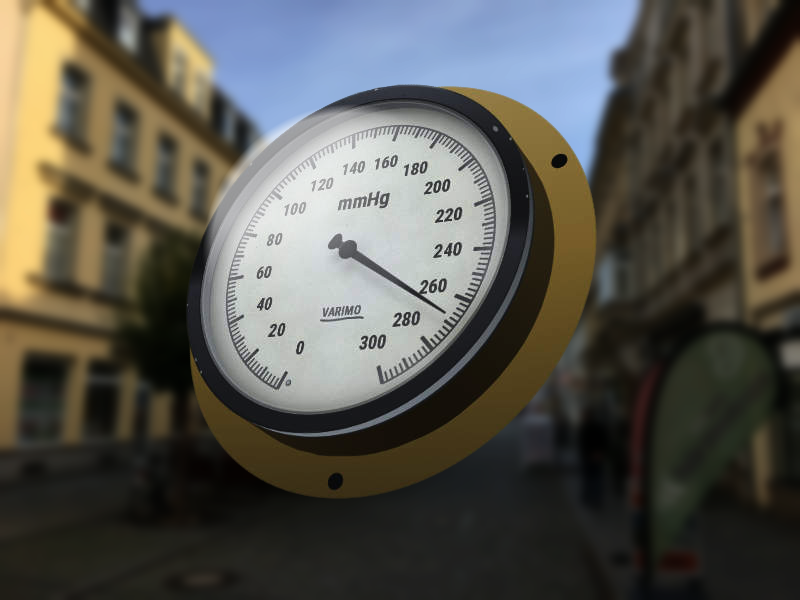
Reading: 268 mmHg
